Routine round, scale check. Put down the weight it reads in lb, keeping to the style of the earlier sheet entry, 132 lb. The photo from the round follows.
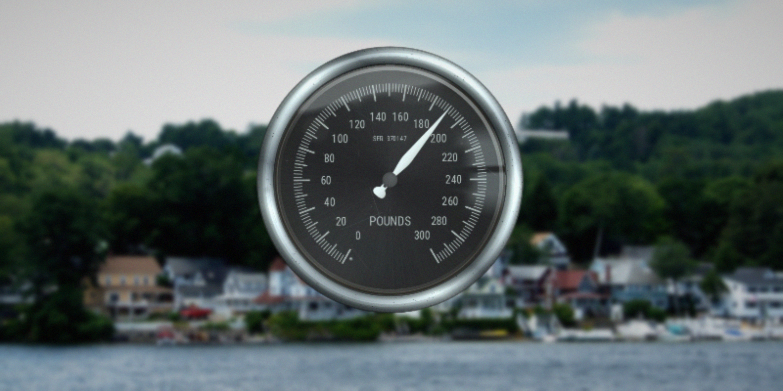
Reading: 190 lb
